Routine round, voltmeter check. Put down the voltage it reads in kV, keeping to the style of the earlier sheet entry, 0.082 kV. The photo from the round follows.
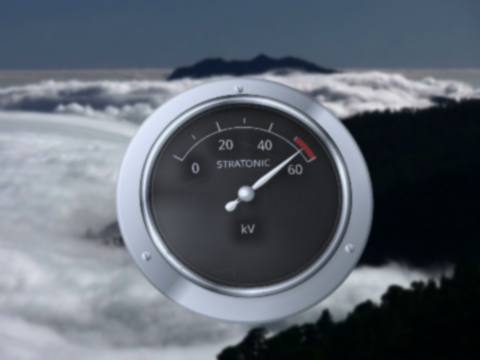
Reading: 55 kV
